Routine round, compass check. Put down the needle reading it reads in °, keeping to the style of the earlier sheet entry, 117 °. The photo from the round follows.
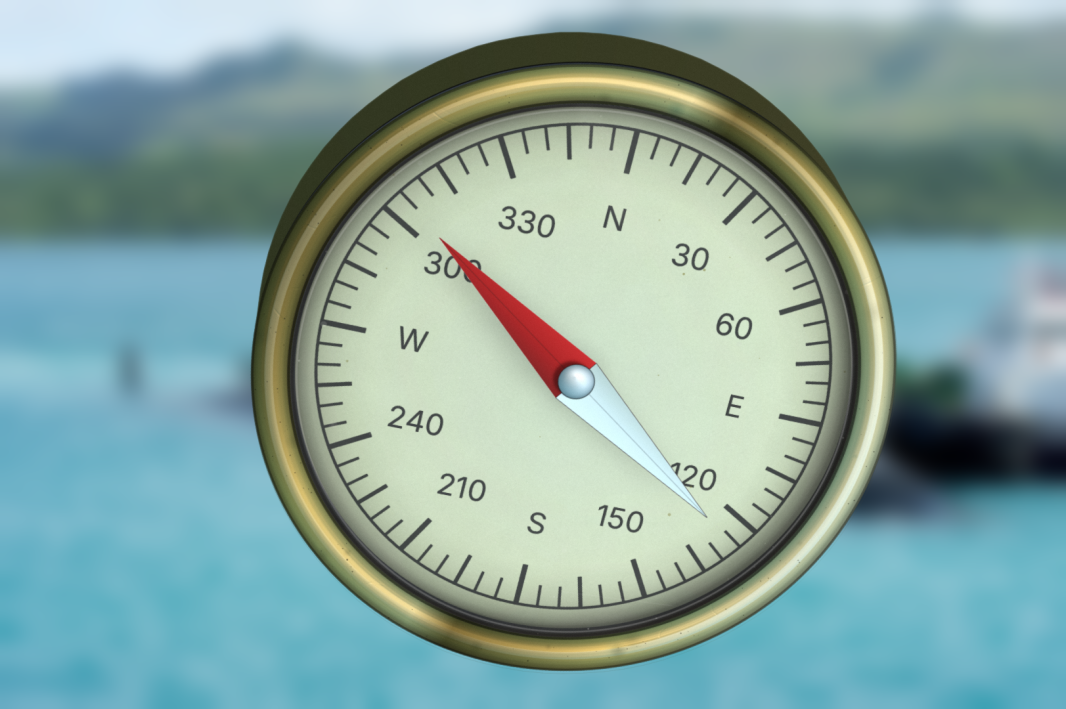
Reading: 305 °
